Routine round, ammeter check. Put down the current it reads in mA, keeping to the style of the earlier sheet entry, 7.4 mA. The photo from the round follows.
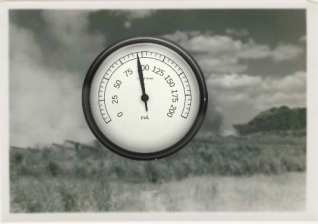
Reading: 95 mA
